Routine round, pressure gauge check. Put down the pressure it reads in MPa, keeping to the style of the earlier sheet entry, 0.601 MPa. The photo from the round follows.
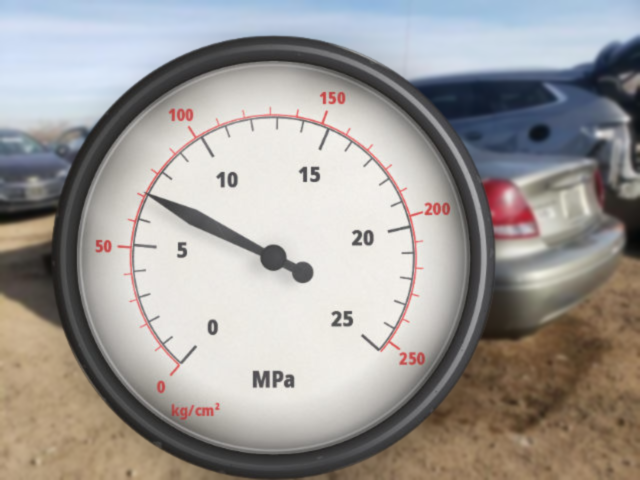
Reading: 7 MPa
